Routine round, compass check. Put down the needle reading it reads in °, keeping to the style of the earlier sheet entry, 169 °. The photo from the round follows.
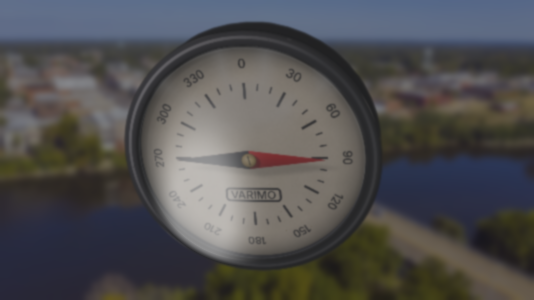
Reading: 90 °
